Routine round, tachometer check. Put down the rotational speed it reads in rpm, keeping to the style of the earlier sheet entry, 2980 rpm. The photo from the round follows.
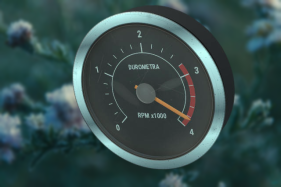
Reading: 3800 rpm
